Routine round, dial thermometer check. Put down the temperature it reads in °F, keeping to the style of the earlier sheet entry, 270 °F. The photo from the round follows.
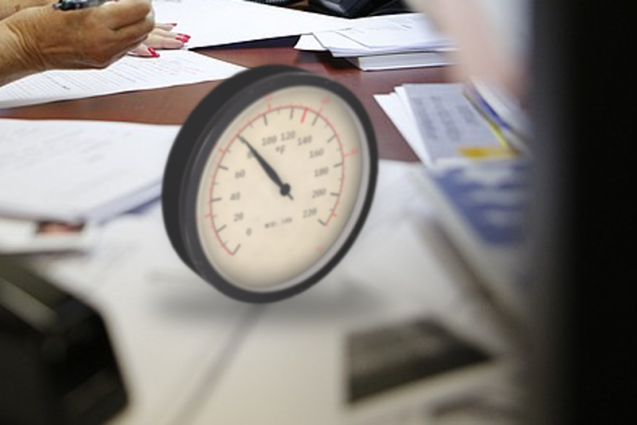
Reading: 80 °F
